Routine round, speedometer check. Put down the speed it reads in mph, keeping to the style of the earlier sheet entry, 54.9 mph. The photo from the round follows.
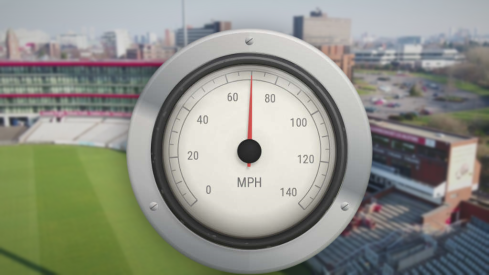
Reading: 70 mph
